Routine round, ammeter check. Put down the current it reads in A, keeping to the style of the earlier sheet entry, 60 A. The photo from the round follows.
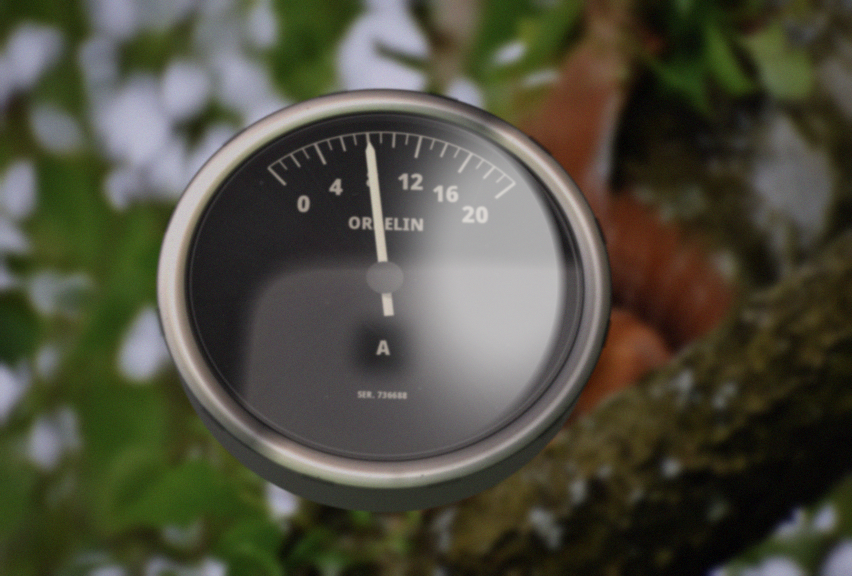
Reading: 8 A
